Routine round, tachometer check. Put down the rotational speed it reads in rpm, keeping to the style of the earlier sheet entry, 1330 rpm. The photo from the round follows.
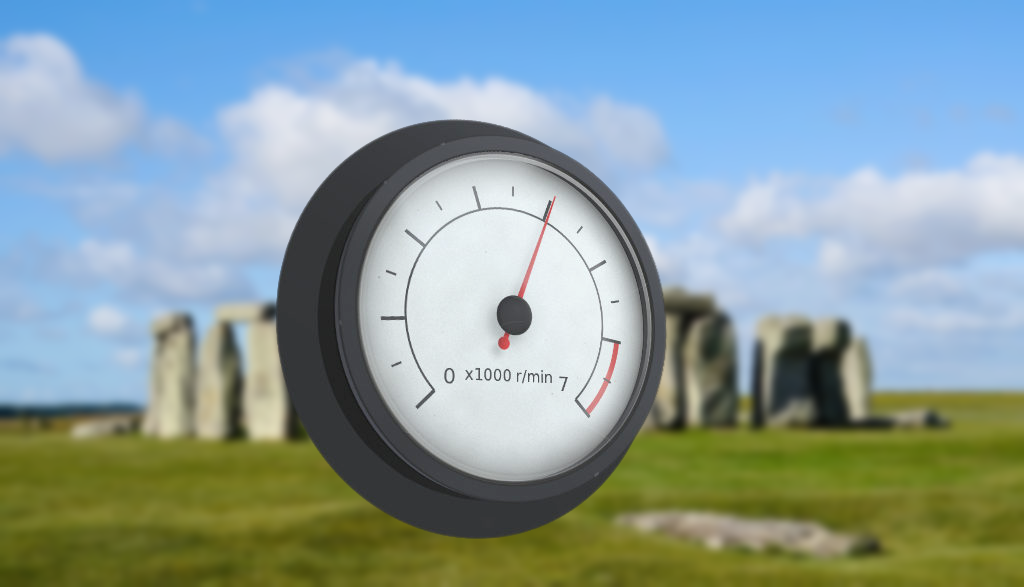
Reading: 4000 rpm
